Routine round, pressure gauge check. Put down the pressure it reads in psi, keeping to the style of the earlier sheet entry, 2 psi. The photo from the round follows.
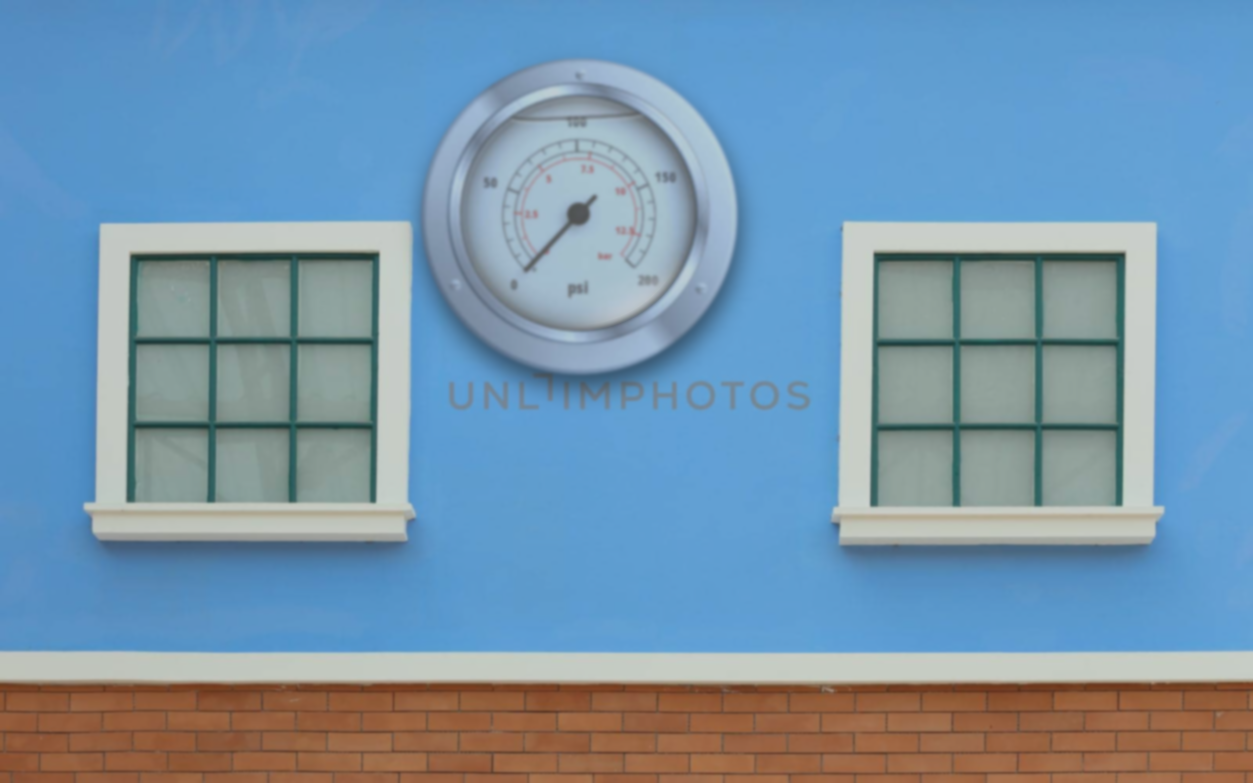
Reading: 0 psi
